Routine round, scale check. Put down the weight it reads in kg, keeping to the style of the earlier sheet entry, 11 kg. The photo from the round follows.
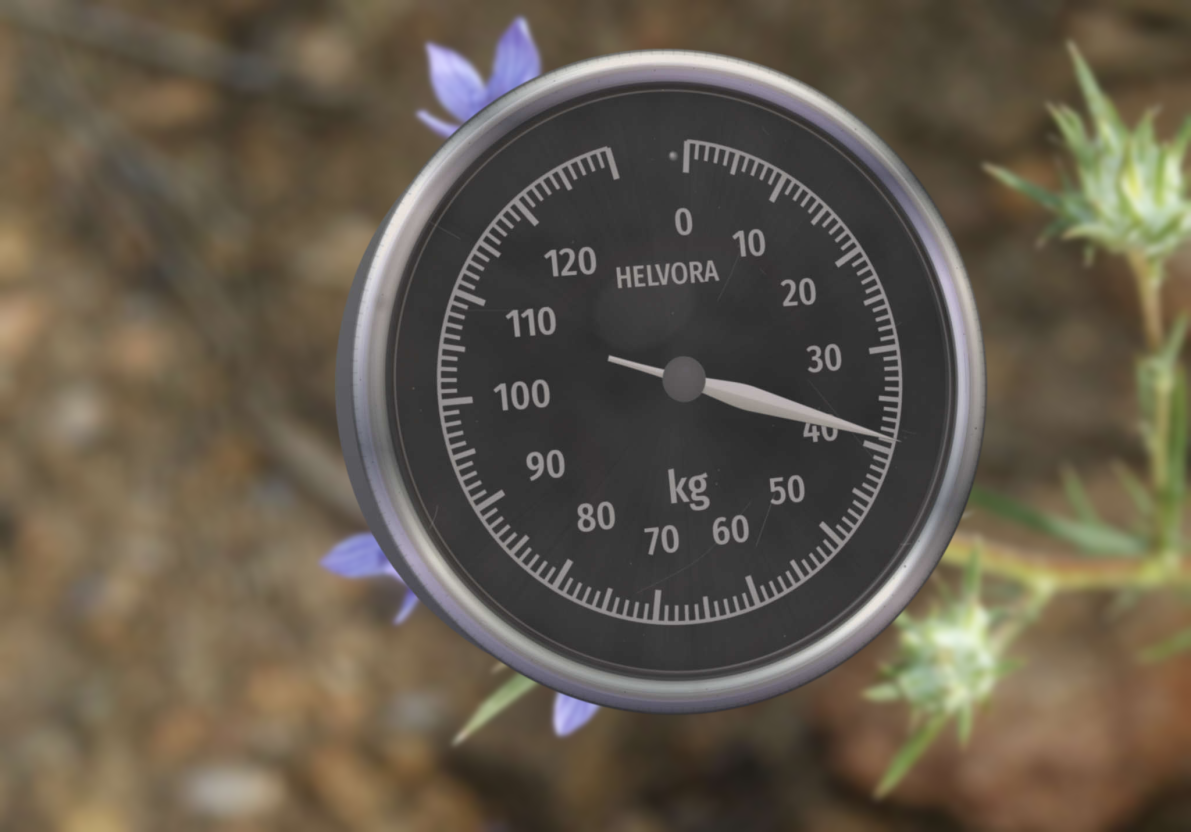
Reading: 39 kg
